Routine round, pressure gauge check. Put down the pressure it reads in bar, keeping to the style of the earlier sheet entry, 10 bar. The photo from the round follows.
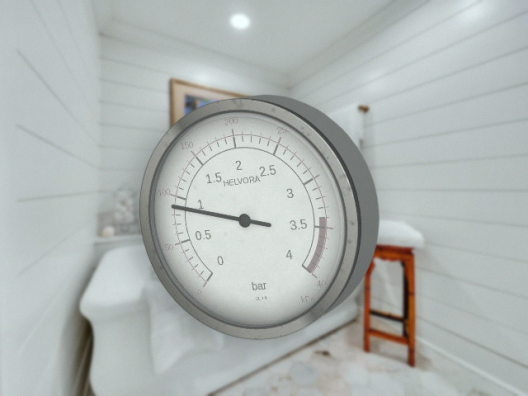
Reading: 0.9 bar
